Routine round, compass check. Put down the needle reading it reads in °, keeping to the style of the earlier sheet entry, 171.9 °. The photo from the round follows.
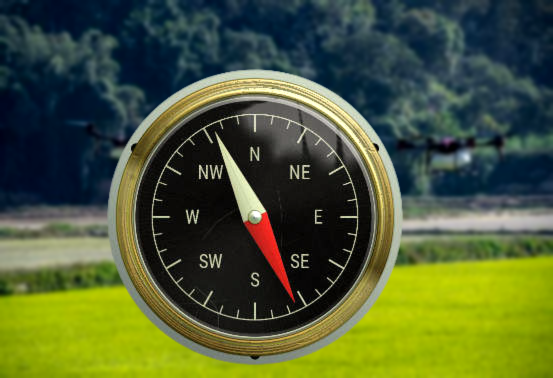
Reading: 155 °
